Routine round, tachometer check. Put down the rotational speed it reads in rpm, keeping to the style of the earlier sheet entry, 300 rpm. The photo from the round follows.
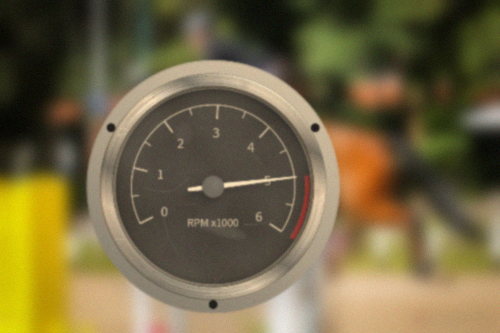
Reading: 5000 rpm
